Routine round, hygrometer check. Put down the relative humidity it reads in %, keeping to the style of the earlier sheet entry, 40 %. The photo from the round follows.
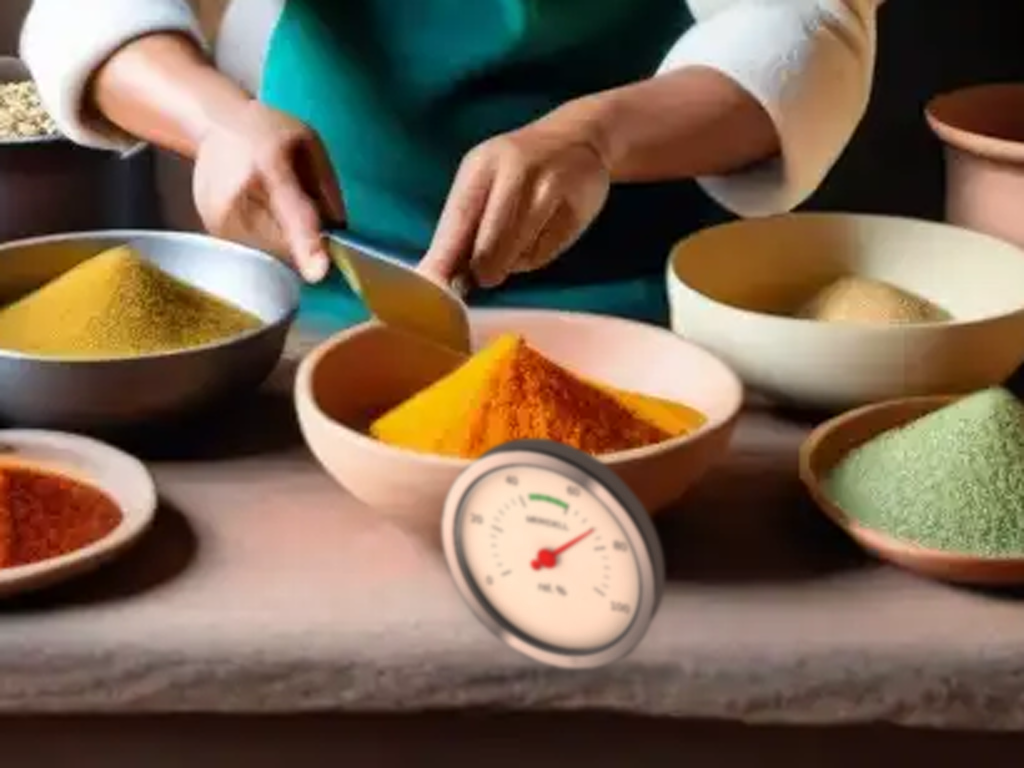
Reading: 72 %
